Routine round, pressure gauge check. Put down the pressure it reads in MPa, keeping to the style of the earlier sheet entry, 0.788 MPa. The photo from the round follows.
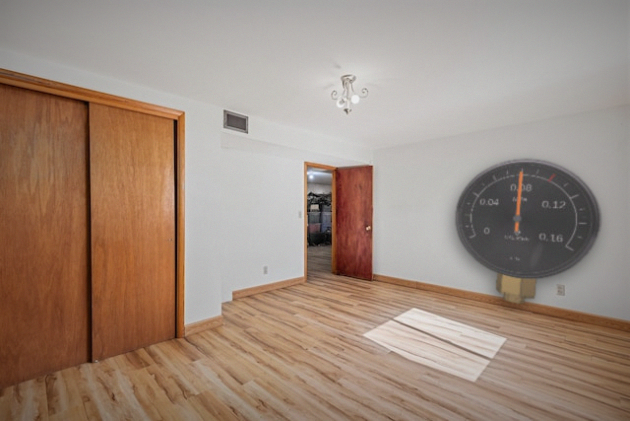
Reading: 0.08 MPa
